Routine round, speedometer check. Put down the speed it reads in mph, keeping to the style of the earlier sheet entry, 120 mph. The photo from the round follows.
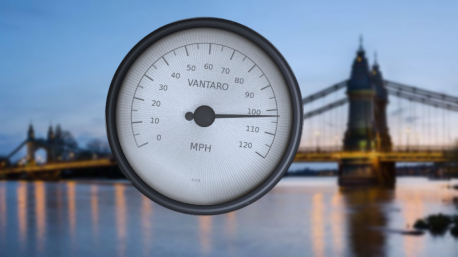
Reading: 102.5 mph
